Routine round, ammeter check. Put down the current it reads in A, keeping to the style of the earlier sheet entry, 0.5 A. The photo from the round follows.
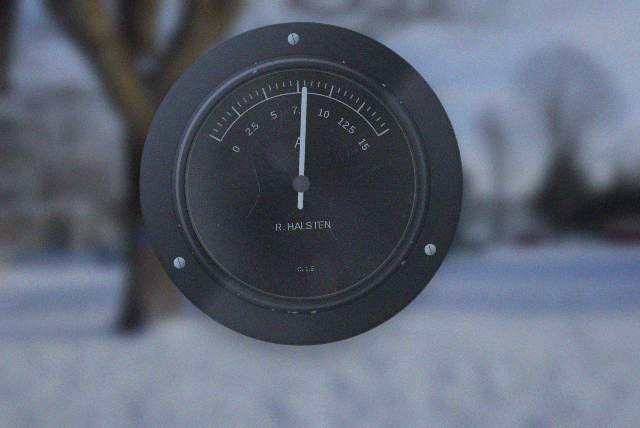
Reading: 8 A
